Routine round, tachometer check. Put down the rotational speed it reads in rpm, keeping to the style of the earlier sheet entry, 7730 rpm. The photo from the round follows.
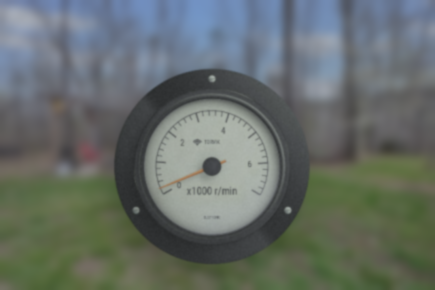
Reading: 200 rpm
